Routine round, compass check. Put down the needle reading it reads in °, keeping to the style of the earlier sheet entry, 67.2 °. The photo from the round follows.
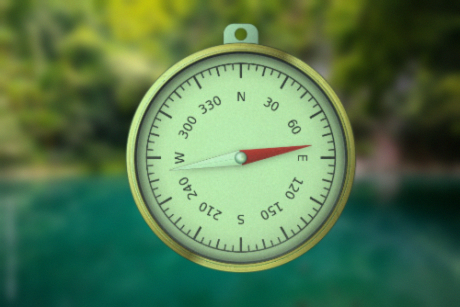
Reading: 80 °
